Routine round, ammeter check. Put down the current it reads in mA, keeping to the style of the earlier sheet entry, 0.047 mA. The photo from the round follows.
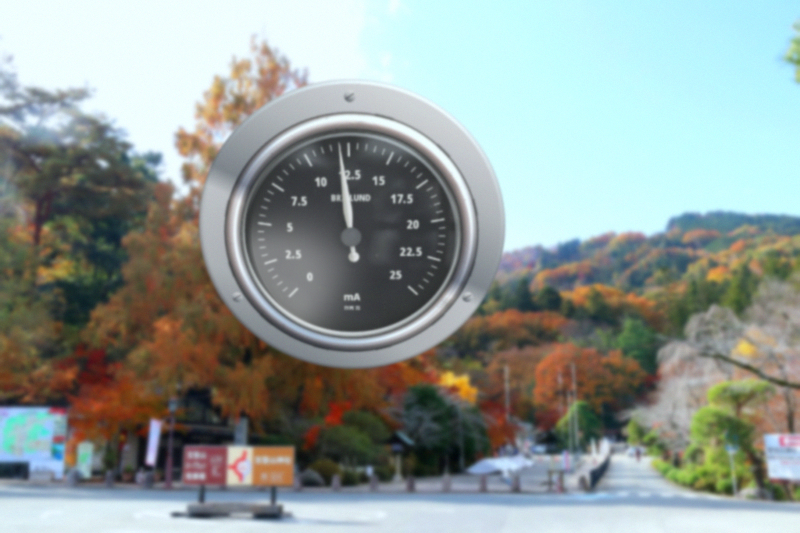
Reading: 12 mA
